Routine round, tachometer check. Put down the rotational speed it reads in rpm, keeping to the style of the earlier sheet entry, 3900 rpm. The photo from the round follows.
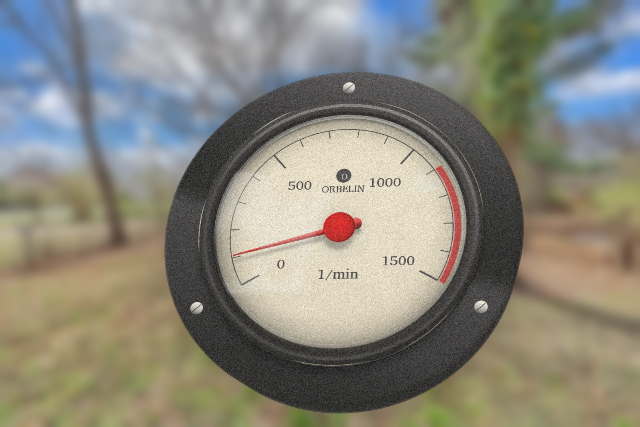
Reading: 100 rpm
